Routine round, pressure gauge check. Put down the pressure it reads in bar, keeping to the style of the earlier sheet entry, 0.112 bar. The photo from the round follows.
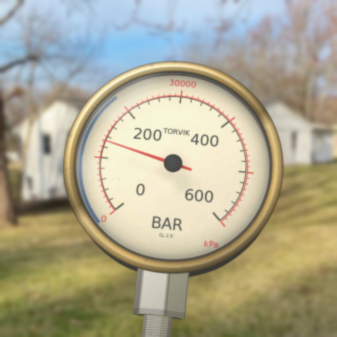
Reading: 130 bar
